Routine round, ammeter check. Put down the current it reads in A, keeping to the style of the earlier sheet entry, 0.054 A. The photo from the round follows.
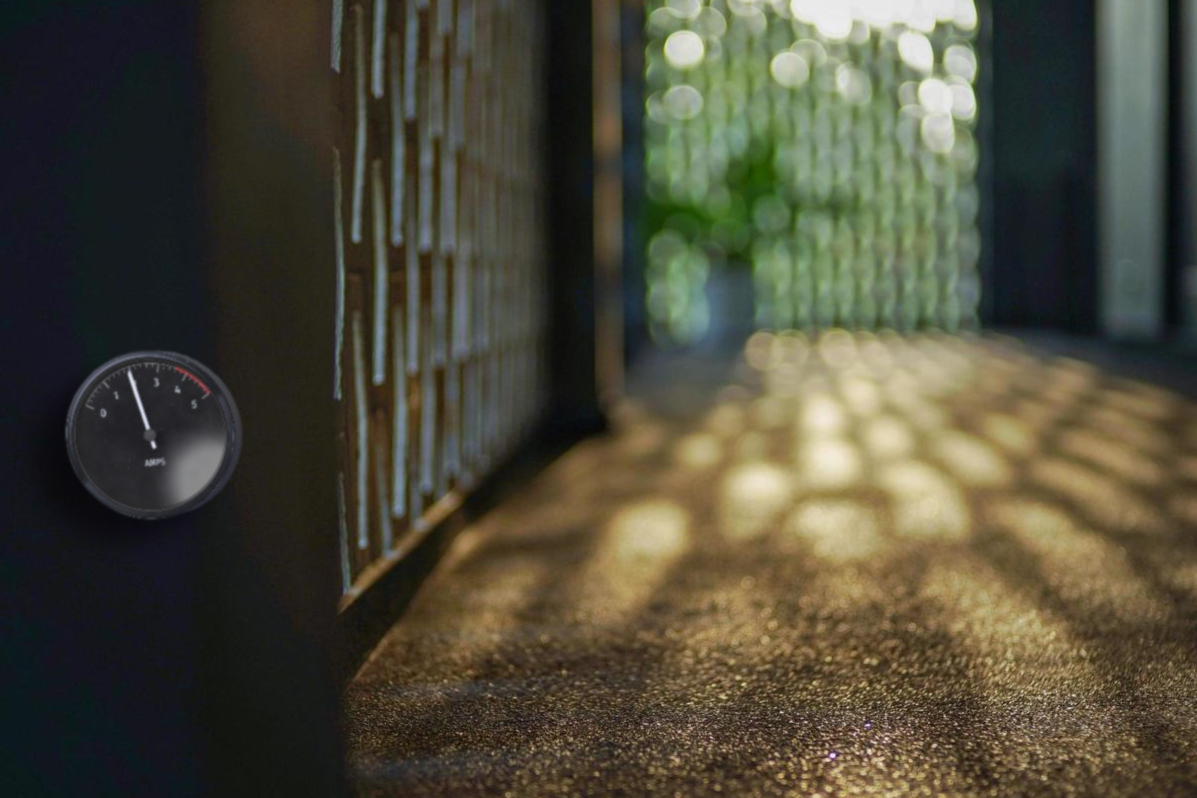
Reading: 2 A
